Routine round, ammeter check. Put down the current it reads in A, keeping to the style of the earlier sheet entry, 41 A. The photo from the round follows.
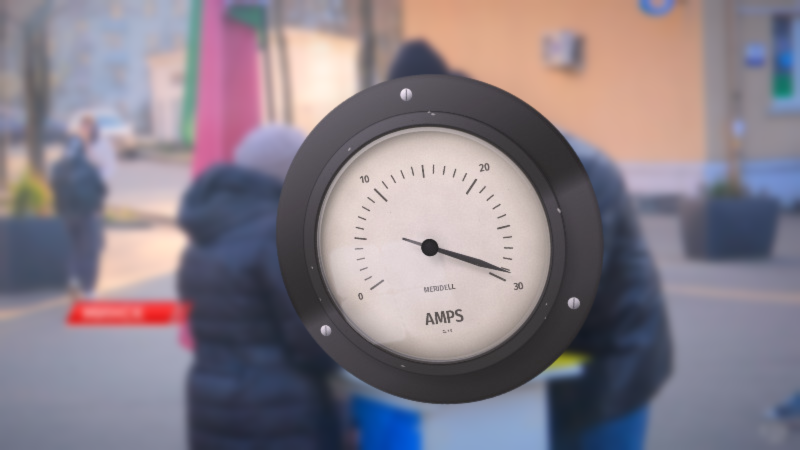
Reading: 29 A
